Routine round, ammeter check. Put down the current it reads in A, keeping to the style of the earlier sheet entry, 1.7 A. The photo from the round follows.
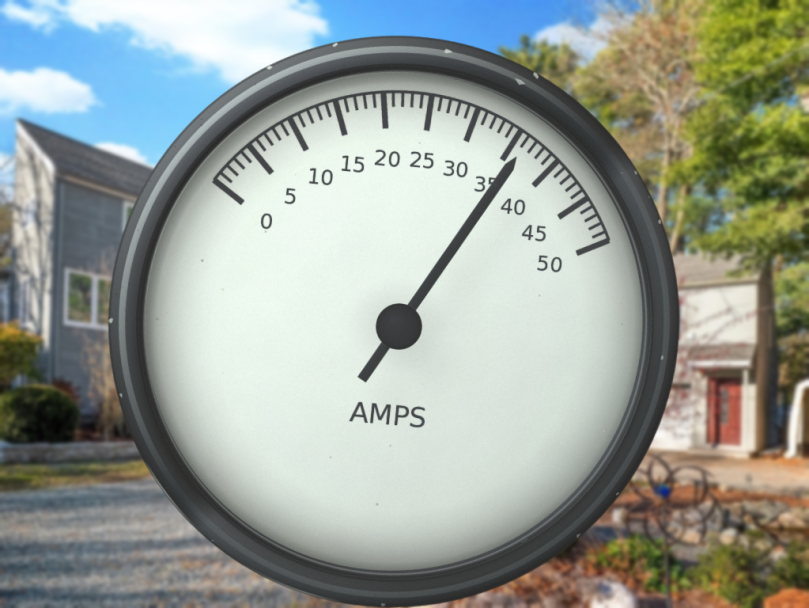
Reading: 36 A
